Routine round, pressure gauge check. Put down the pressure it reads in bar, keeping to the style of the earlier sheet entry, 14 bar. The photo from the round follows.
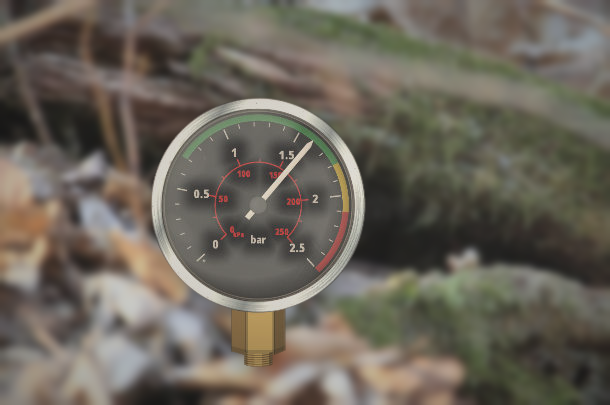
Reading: 1.6 bar
